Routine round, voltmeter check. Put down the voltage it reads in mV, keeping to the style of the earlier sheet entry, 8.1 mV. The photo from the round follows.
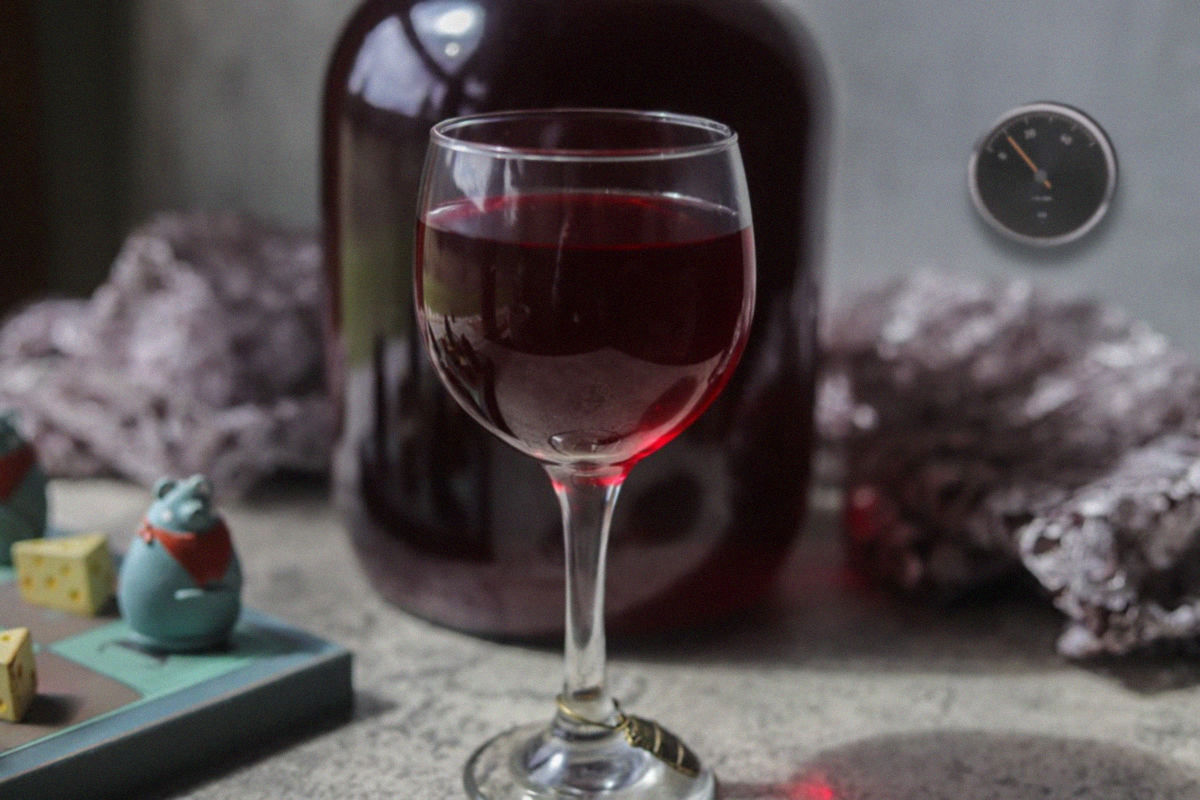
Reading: 10 mV
